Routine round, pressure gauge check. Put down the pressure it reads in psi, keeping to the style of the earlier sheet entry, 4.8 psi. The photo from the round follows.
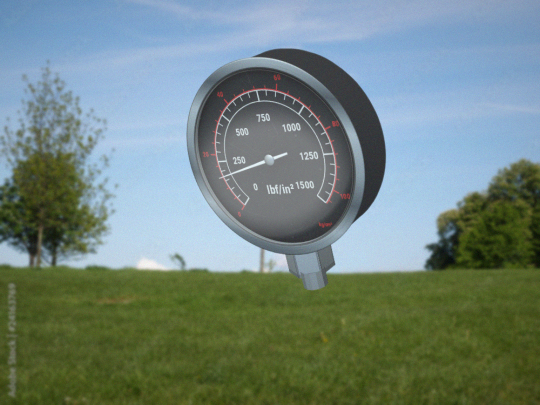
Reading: 175 psi
